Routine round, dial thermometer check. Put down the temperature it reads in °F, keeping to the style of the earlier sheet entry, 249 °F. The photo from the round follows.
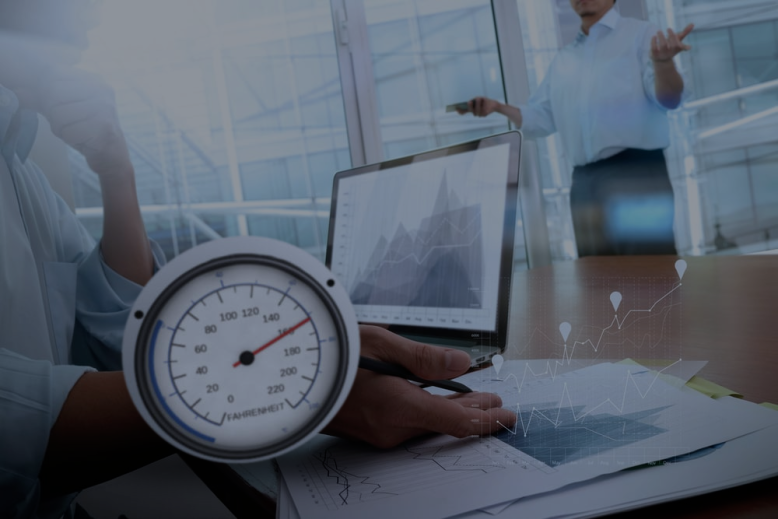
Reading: 160 °F
